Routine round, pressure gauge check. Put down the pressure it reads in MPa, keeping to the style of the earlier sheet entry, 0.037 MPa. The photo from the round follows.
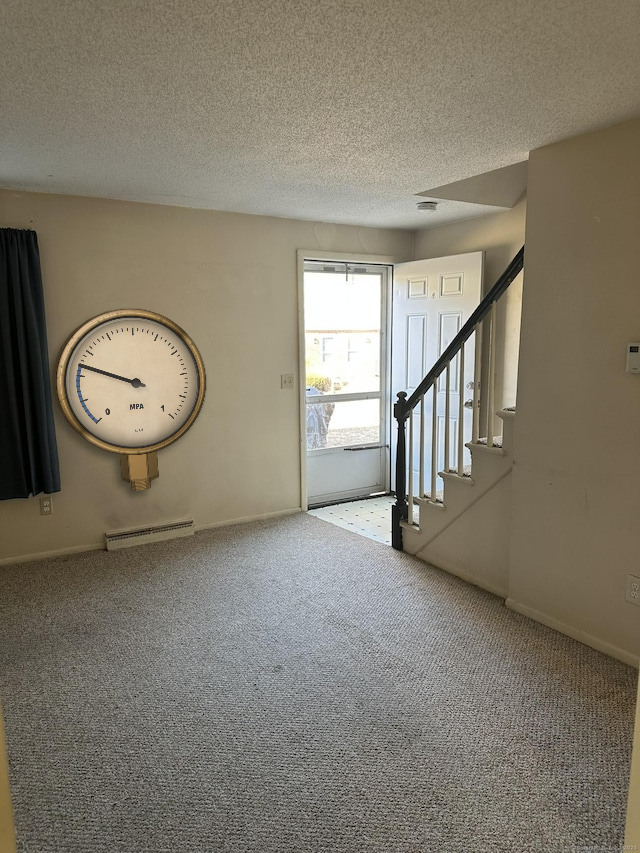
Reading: 0.24 MPa
